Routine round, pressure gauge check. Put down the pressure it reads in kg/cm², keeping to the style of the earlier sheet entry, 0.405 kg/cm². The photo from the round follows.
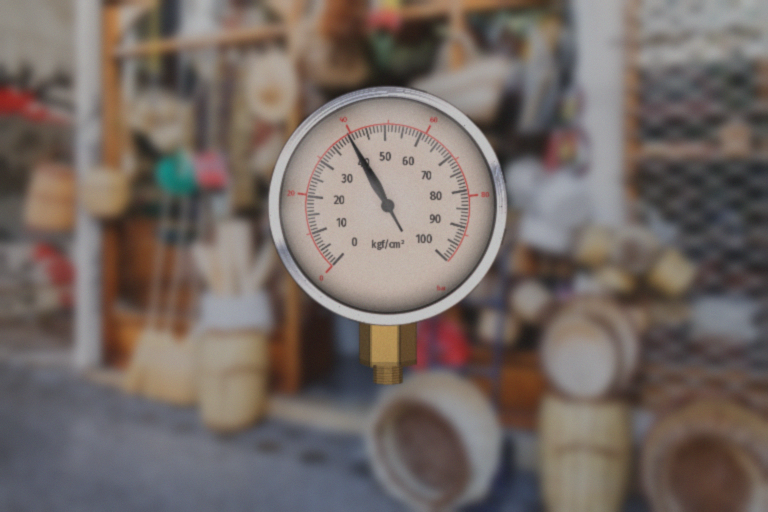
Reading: 40 kg/cm²
